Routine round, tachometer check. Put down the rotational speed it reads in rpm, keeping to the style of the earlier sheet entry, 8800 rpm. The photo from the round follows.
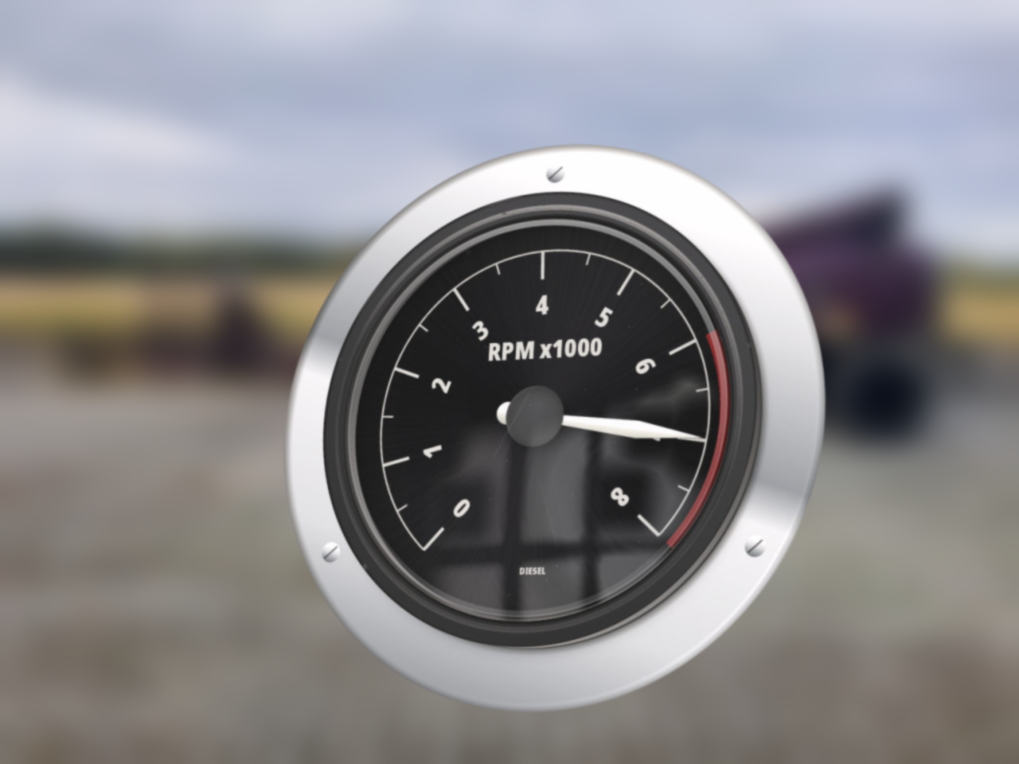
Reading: 7000 rpm
